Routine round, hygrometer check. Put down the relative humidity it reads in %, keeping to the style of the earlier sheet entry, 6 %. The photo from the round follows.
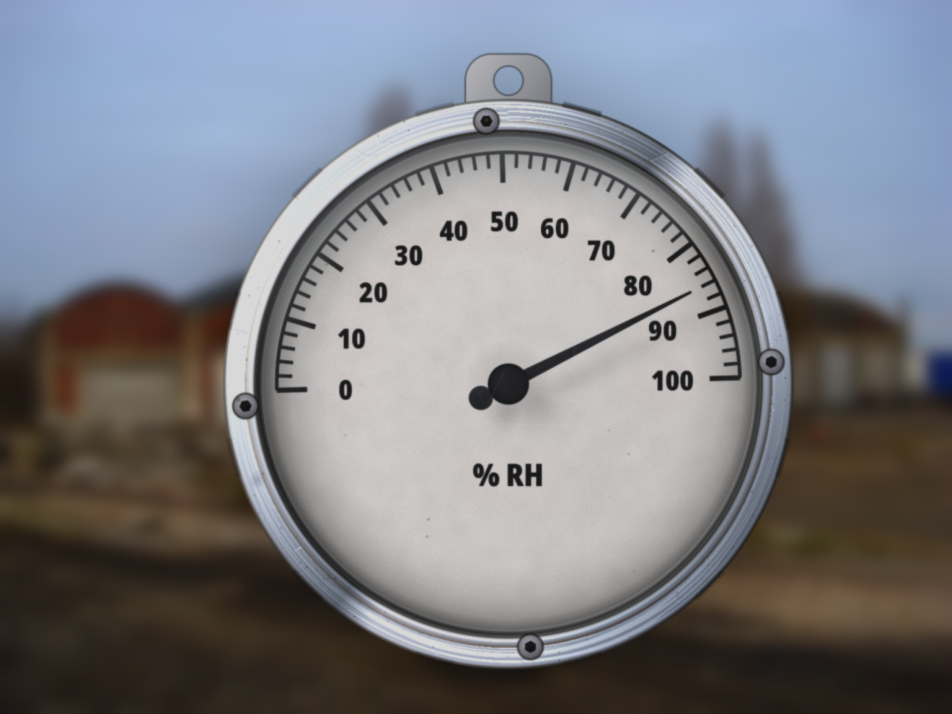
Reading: 86 %
